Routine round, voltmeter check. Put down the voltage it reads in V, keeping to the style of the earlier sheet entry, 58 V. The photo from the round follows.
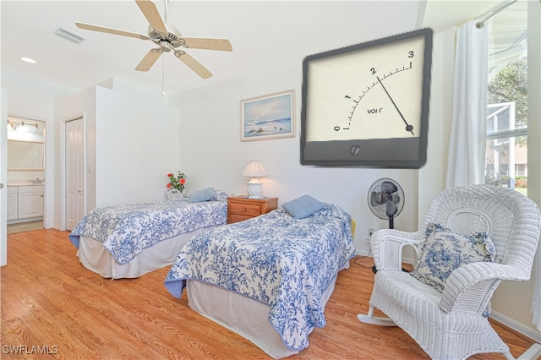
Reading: 2 V
